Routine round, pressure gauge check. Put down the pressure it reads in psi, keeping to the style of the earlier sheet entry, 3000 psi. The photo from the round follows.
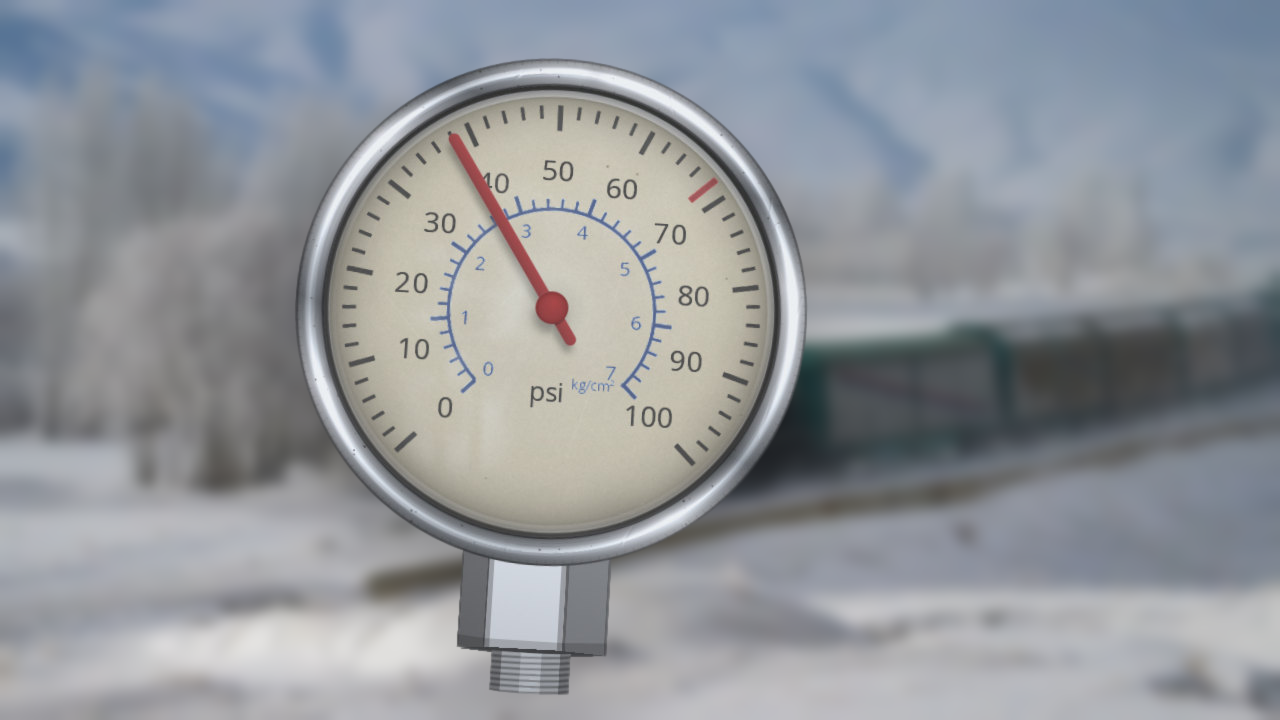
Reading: 38 psi
